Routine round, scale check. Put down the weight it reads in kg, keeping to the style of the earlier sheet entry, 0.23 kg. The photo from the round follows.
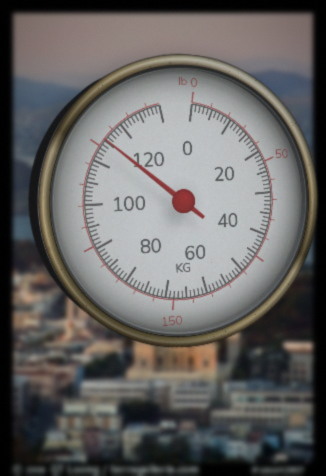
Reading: 115 kg
